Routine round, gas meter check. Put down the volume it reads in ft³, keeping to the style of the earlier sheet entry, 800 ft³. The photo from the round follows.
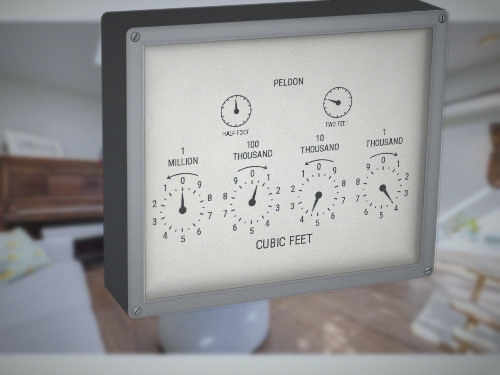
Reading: 4400 ft³
